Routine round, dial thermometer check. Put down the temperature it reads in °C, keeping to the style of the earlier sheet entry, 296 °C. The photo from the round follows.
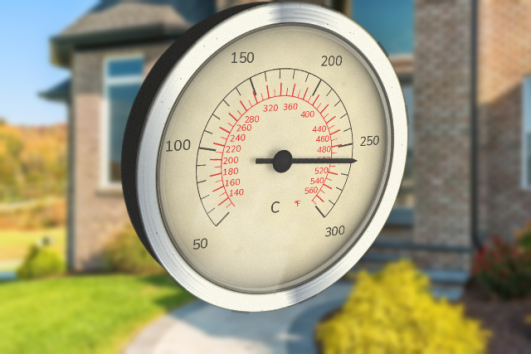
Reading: 260 °C
